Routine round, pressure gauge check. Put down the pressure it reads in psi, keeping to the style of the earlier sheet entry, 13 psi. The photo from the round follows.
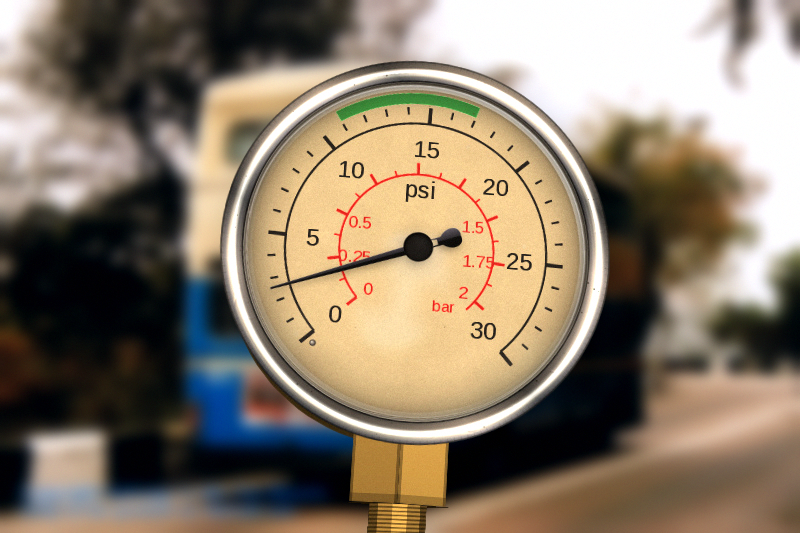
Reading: 2.5 psi
